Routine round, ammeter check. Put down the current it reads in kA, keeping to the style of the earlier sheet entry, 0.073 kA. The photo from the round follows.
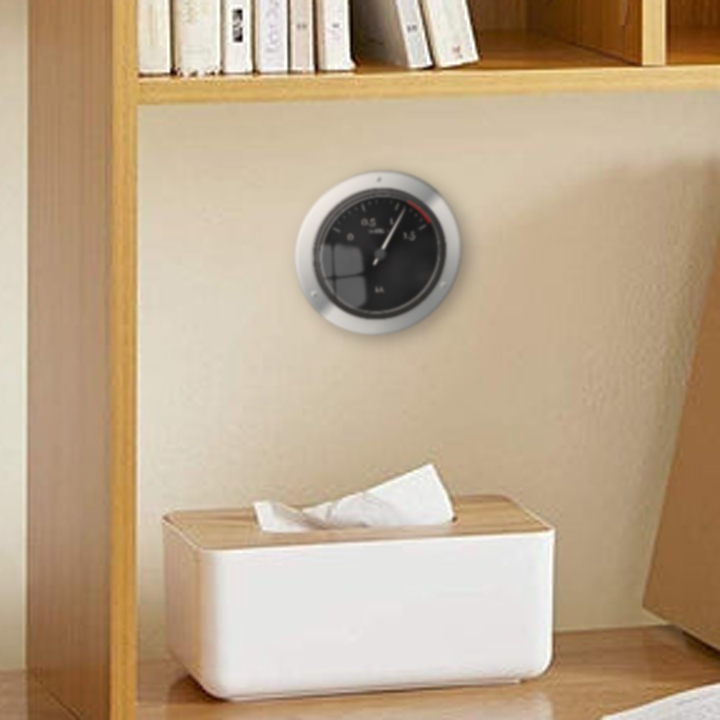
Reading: 1.1 kA
